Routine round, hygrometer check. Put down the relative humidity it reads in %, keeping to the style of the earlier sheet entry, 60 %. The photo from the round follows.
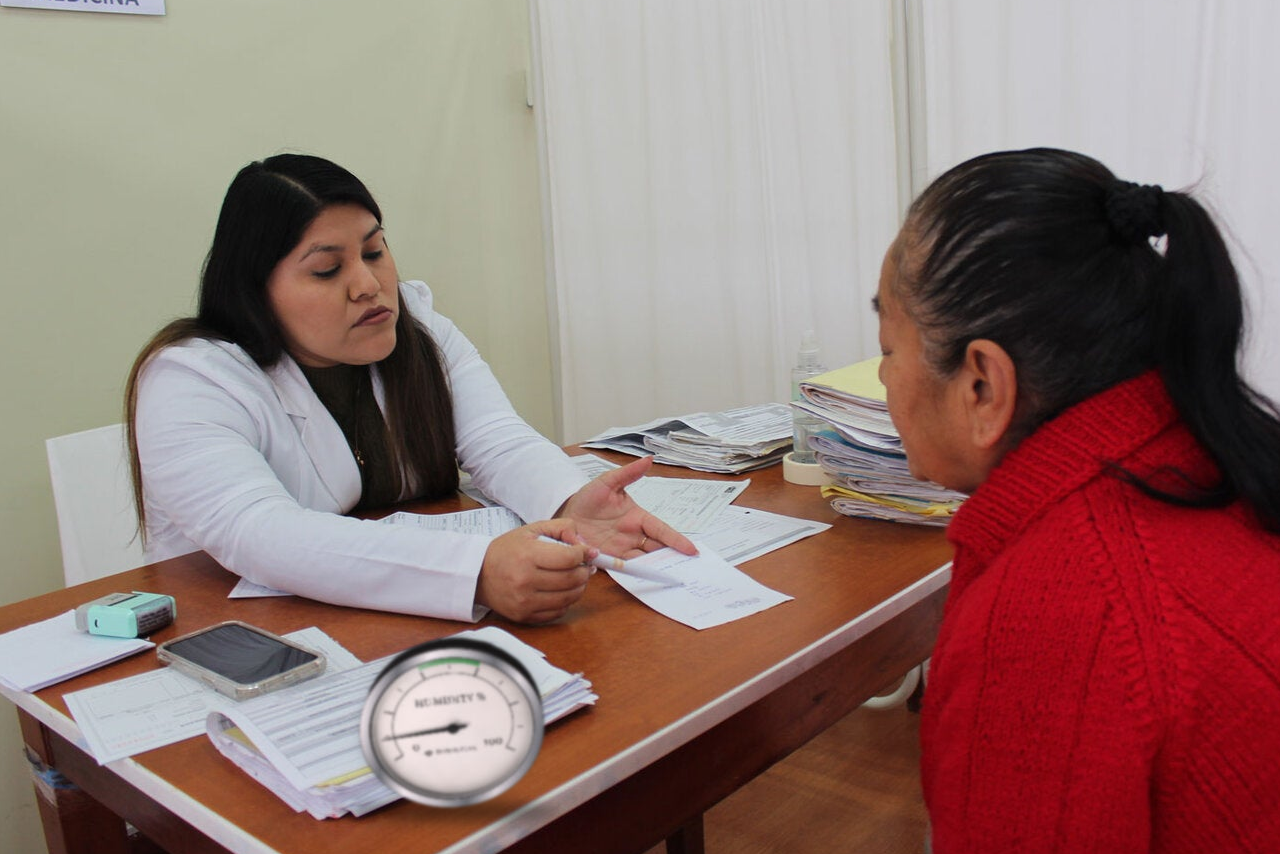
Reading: 10 %
